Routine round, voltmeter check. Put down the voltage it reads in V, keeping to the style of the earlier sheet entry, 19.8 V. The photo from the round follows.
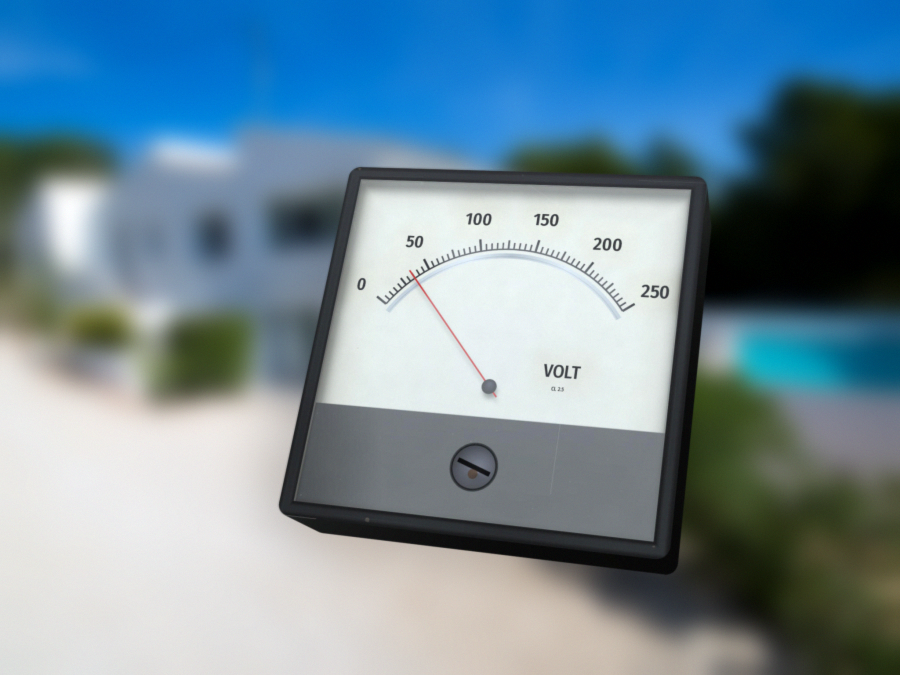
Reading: 35 V
